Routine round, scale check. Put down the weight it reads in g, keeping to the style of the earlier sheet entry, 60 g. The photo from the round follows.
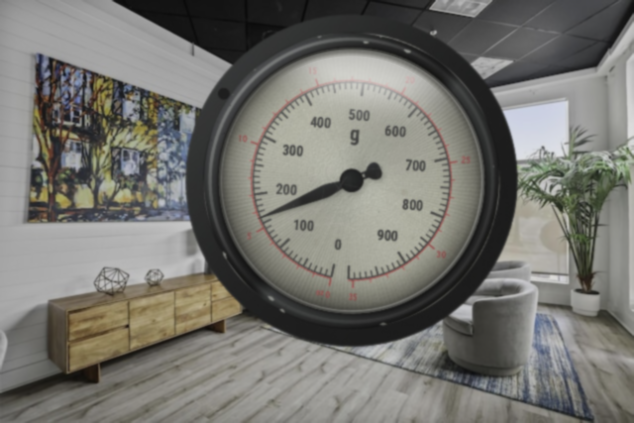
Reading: 160 g
